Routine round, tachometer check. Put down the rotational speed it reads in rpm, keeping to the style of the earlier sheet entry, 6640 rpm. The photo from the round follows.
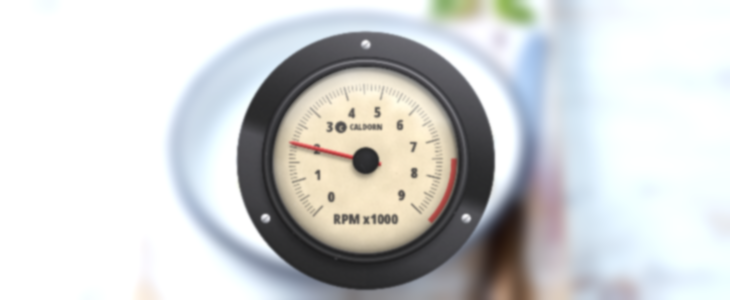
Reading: 2000 rpm
